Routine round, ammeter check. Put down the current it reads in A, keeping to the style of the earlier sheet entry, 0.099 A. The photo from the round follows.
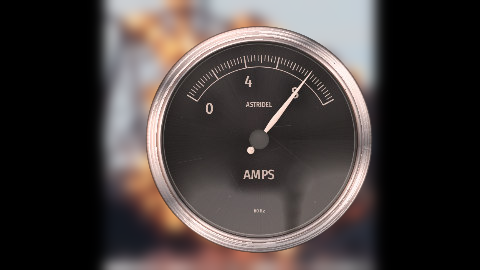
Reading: 8 A
